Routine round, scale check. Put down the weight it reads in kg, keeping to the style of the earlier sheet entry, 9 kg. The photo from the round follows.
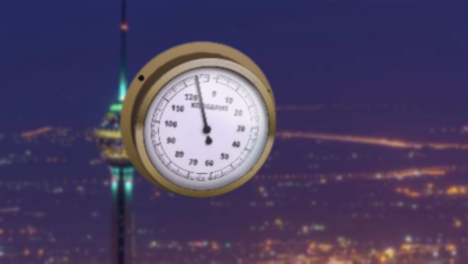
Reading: 125 kg
